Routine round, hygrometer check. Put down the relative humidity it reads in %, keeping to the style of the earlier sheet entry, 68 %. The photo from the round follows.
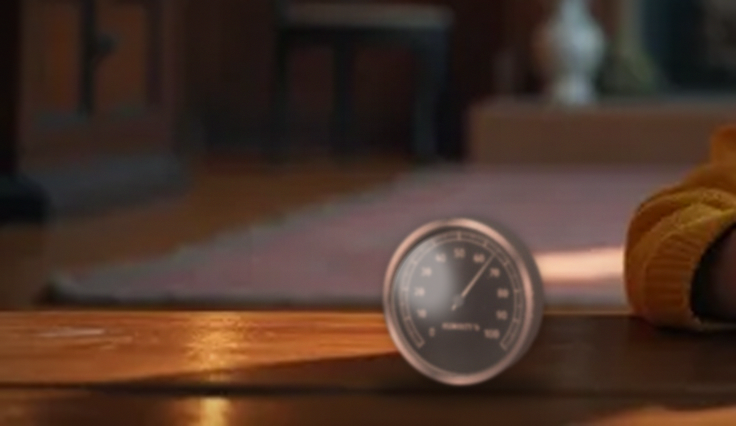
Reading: 65 %
